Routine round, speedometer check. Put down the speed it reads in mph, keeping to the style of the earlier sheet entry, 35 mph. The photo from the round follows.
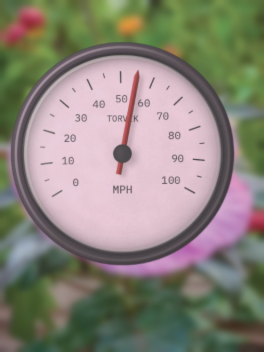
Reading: 55 mph
